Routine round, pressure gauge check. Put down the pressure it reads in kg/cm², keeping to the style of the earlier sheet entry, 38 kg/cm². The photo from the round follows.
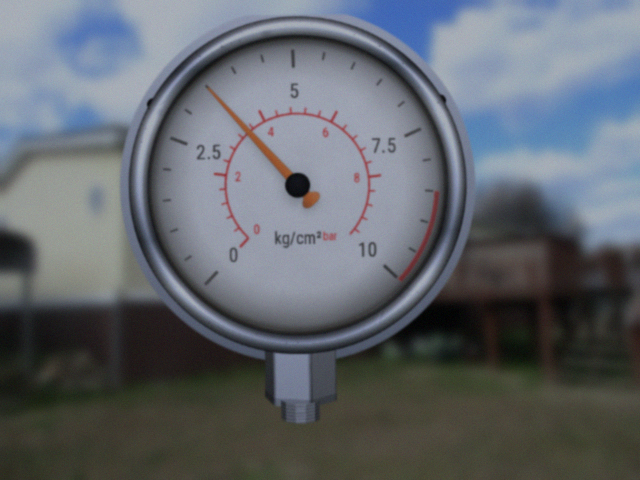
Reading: 3.5 kg/cm²
